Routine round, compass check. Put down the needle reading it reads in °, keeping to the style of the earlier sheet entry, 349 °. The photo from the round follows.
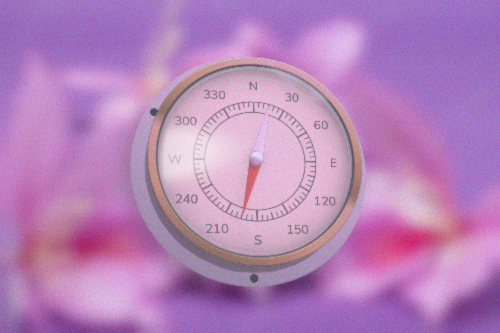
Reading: 195 °
